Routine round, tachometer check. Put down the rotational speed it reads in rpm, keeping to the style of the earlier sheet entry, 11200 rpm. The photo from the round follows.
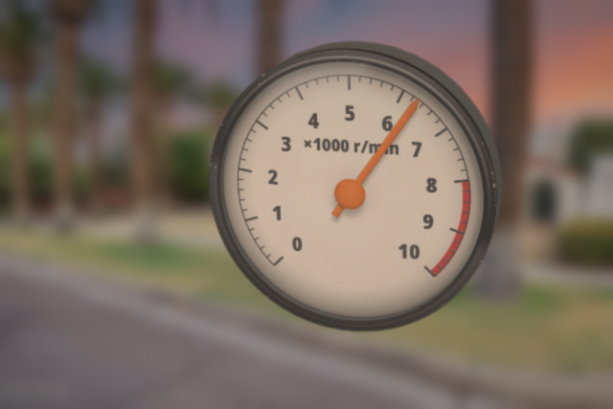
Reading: 6300 rpm
